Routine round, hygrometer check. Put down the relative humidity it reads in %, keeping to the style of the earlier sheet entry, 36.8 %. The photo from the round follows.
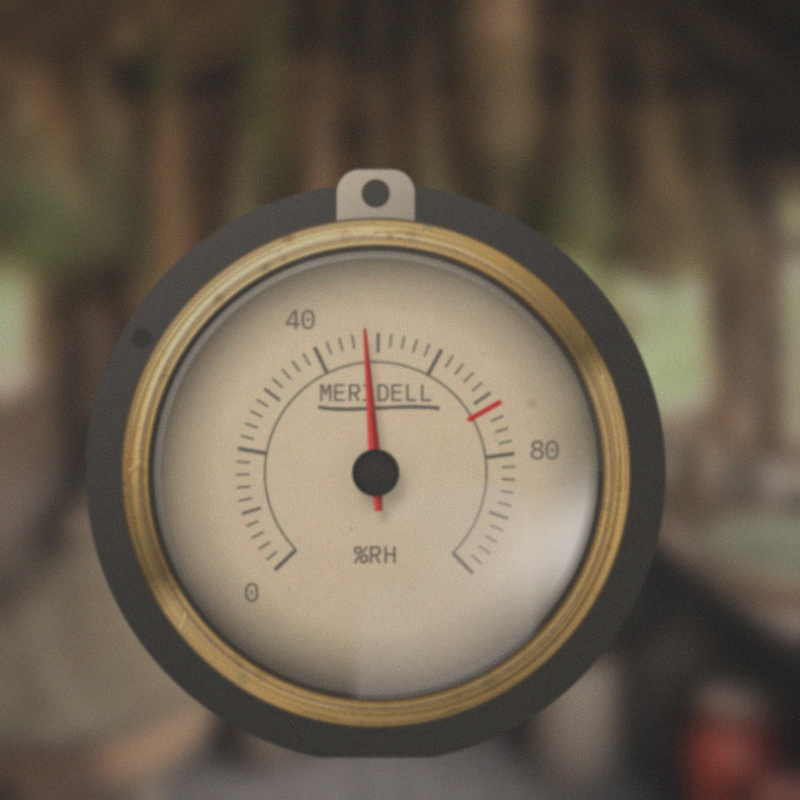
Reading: 48 %
